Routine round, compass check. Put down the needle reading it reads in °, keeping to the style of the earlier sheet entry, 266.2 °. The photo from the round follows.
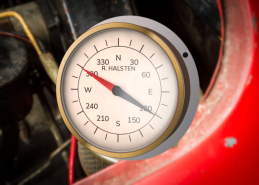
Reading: 300 °
